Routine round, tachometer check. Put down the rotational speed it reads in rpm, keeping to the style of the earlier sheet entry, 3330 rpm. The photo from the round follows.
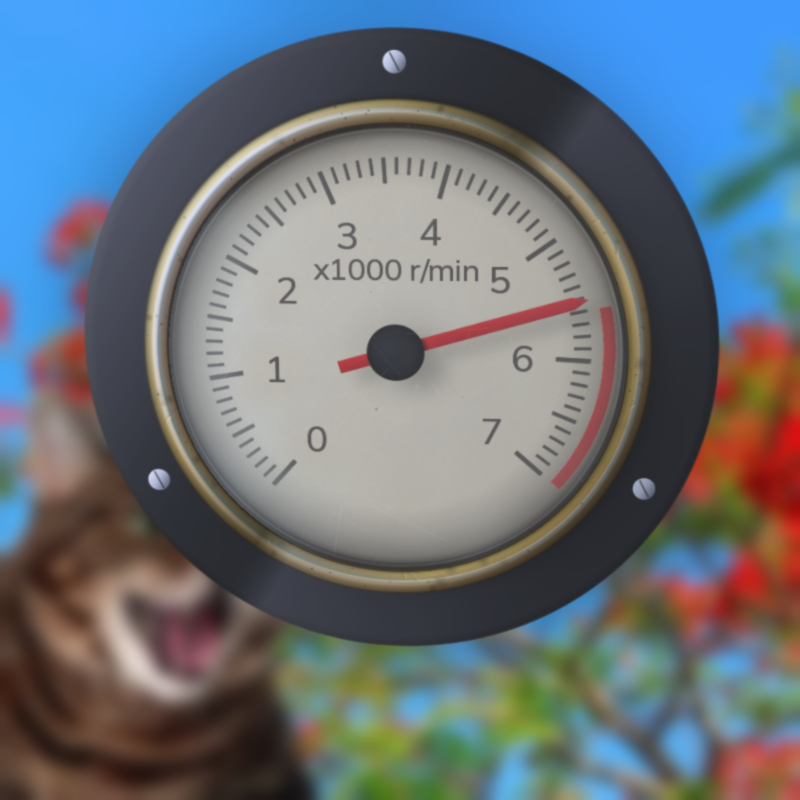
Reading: 5500 rpm
